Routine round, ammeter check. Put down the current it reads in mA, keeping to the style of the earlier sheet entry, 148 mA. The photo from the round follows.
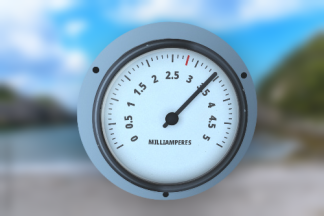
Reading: 3.4 mA
